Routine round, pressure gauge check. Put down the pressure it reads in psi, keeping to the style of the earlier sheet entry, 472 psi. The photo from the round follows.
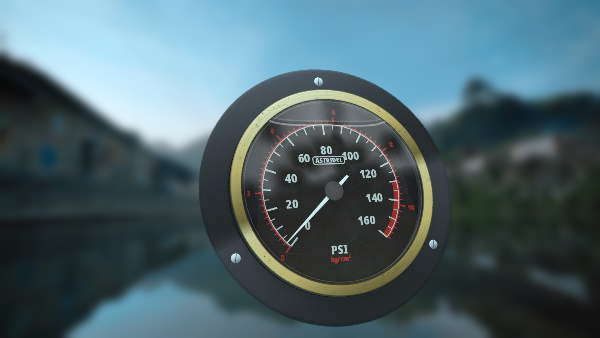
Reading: 2.5 psi
